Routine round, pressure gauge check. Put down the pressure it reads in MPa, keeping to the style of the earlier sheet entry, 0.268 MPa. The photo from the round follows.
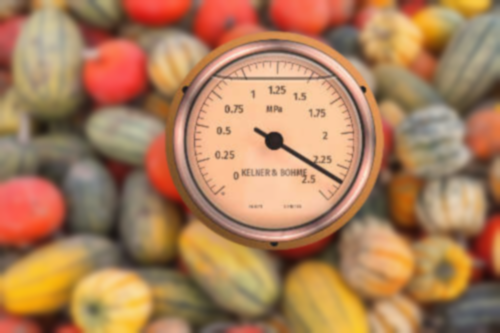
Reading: 2.35 MPa
